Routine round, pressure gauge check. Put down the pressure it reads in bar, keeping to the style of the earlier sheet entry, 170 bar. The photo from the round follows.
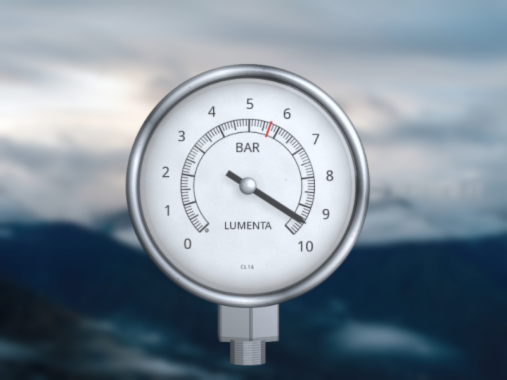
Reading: 9.5 bar
